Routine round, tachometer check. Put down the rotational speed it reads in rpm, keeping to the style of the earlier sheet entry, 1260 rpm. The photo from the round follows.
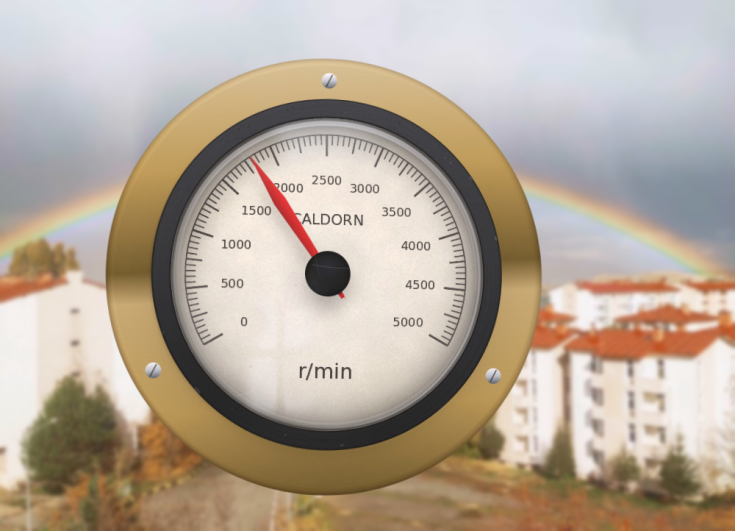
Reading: 1800 rpm
